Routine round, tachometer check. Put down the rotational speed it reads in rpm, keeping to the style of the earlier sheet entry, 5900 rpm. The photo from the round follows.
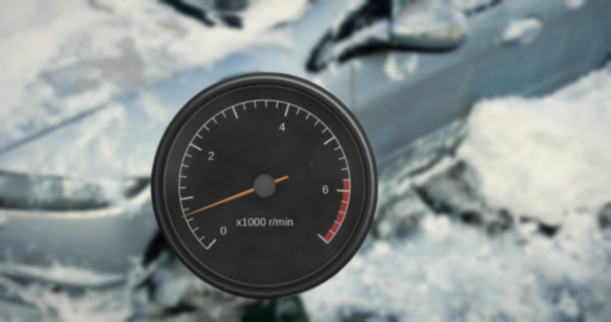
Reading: 700 rpm
